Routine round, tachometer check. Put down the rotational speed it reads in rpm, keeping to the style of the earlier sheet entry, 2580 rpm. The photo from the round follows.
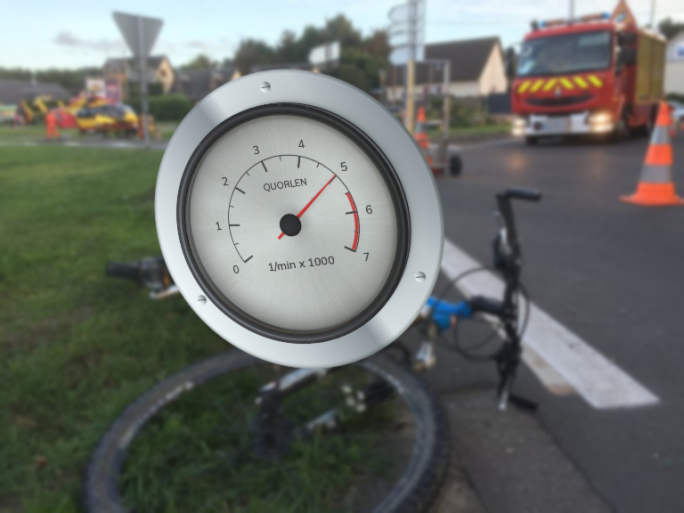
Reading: 5000 rpm
